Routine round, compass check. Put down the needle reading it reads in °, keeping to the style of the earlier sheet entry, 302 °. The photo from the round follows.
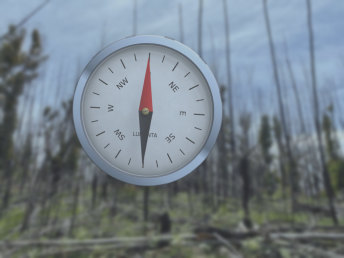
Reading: 0 °
